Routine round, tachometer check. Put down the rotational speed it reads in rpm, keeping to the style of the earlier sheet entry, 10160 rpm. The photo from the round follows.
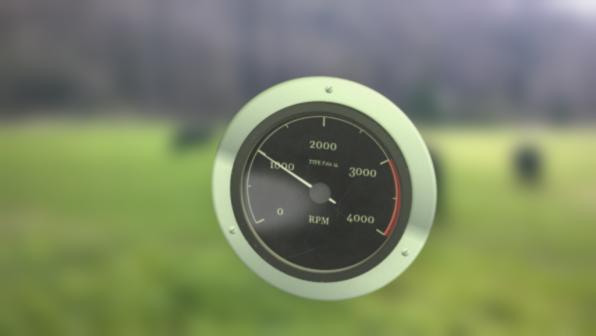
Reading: 1000 rpm
